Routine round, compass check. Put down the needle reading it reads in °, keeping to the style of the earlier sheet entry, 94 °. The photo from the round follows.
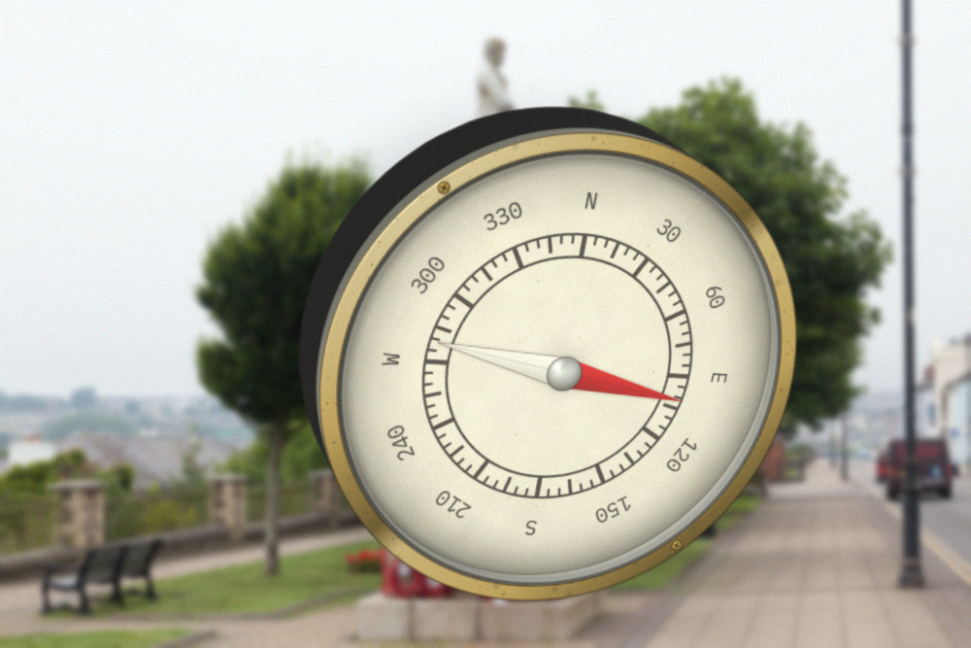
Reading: 100 °
